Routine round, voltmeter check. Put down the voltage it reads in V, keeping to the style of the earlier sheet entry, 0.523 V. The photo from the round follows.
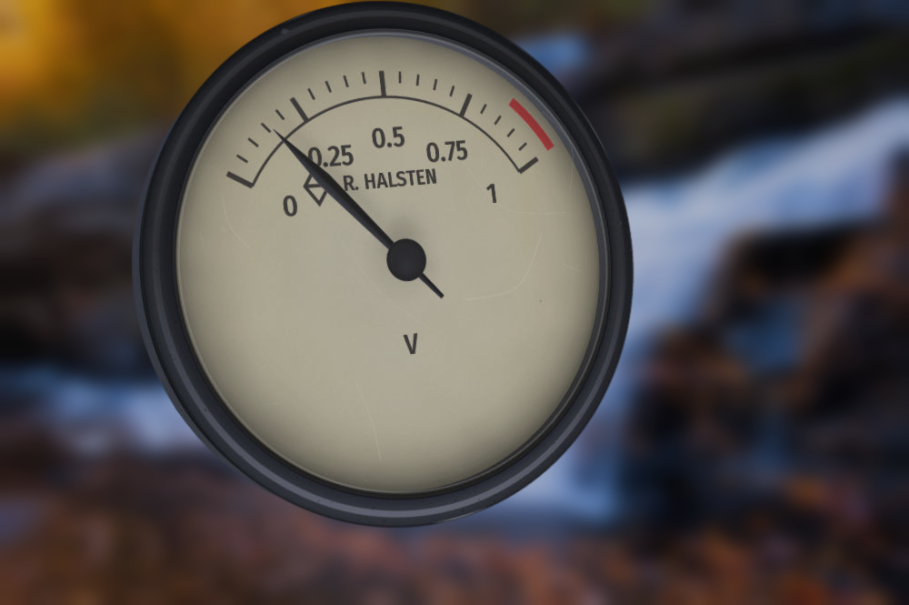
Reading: 0.15 V
